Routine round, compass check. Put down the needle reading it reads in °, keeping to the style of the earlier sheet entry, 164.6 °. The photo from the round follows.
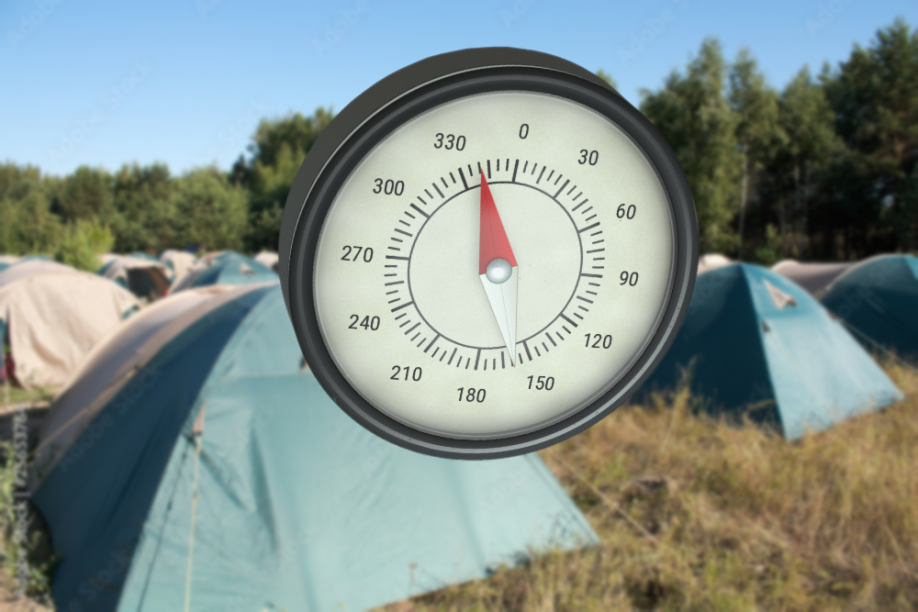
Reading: 340 °
